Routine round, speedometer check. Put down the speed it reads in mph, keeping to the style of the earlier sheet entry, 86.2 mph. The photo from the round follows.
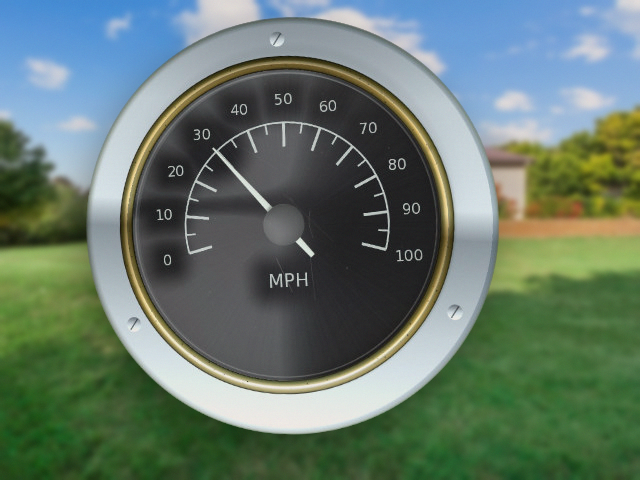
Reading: 30 mph
